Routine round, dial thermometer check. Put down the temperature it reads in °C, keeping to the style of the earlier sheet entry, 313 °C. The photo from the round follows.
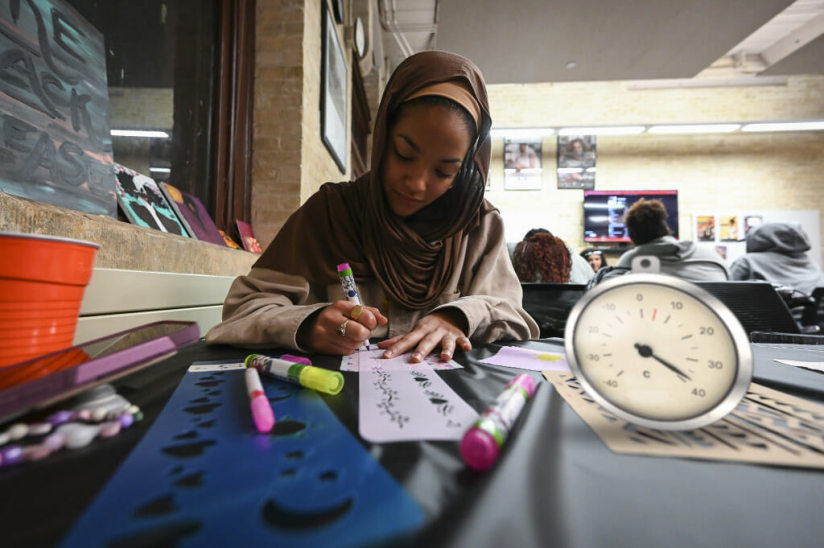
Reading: 37.5 °C
